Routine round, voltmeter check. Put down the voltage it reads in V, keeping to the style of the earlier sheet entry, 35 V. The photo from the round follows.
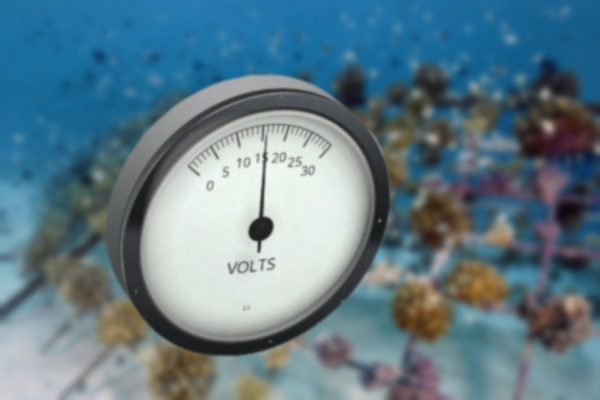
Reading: 15 V
